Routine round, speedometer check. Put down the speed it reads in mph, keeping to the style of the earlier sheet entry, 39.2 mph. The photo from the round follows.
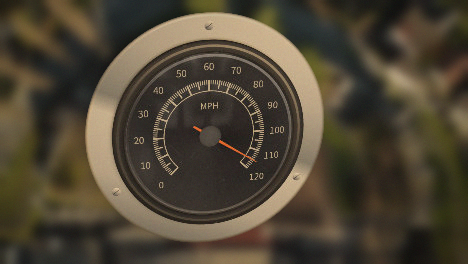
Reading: 115 mph
